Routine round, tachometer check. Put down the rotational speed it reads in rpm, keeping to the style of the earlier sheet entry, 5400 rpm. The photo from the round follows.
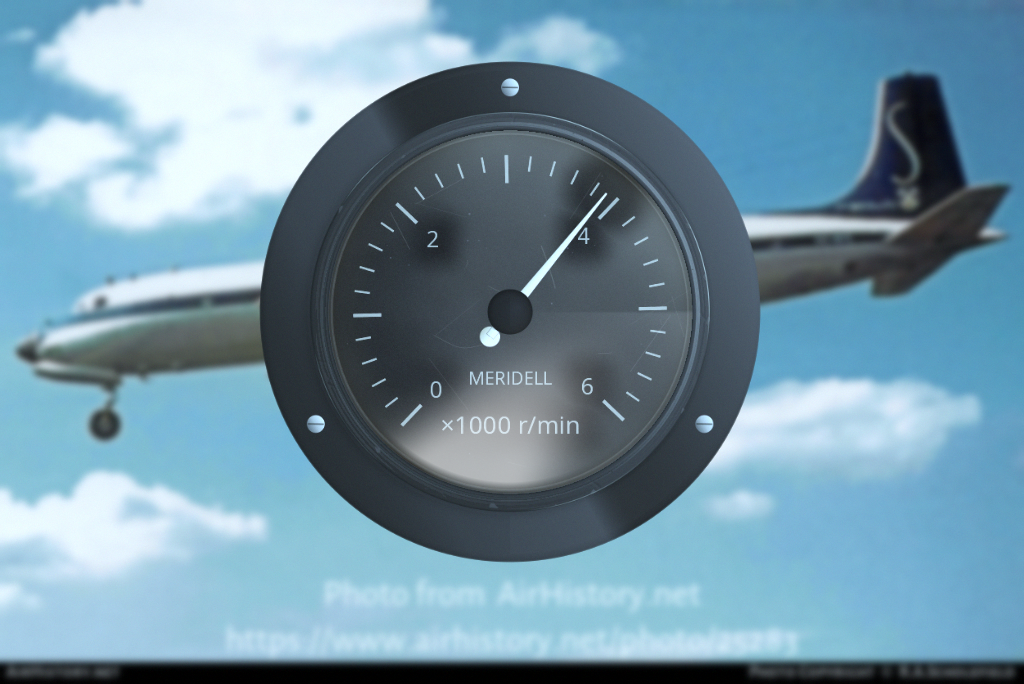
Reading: 3900 rpm
